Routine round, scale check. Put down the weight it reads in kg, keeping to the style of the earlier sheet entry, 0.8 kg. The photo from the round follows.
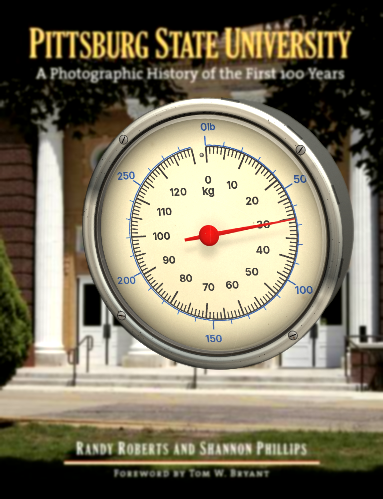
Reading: 30 kg
